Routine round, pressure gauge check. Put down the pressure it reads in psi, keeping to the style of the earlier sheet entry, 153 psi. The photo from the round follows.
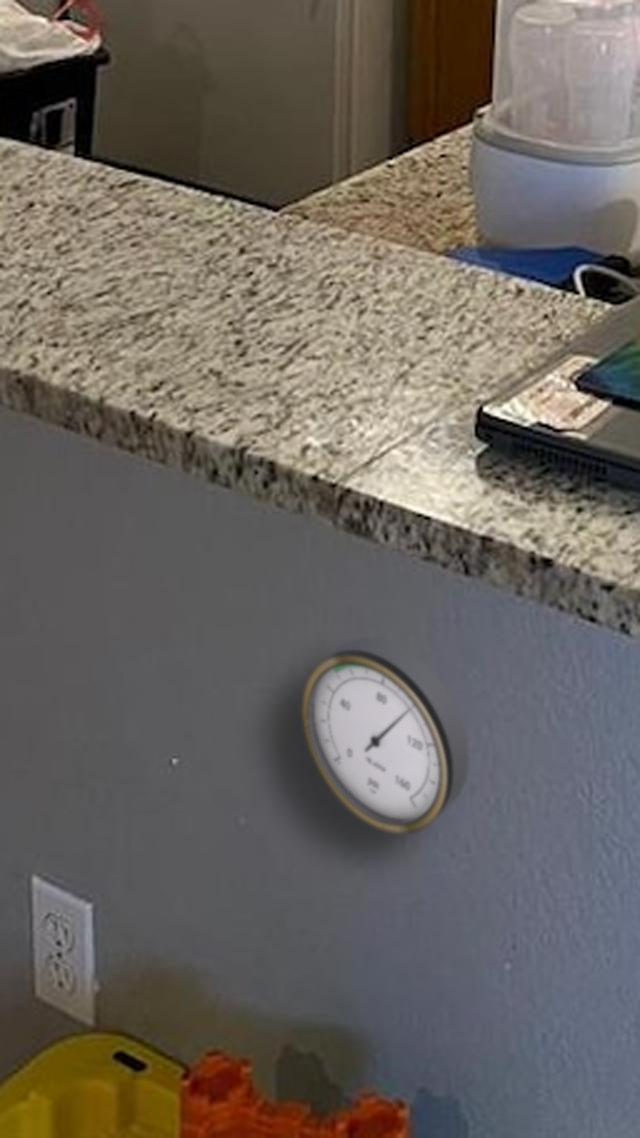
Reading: 100 psi
